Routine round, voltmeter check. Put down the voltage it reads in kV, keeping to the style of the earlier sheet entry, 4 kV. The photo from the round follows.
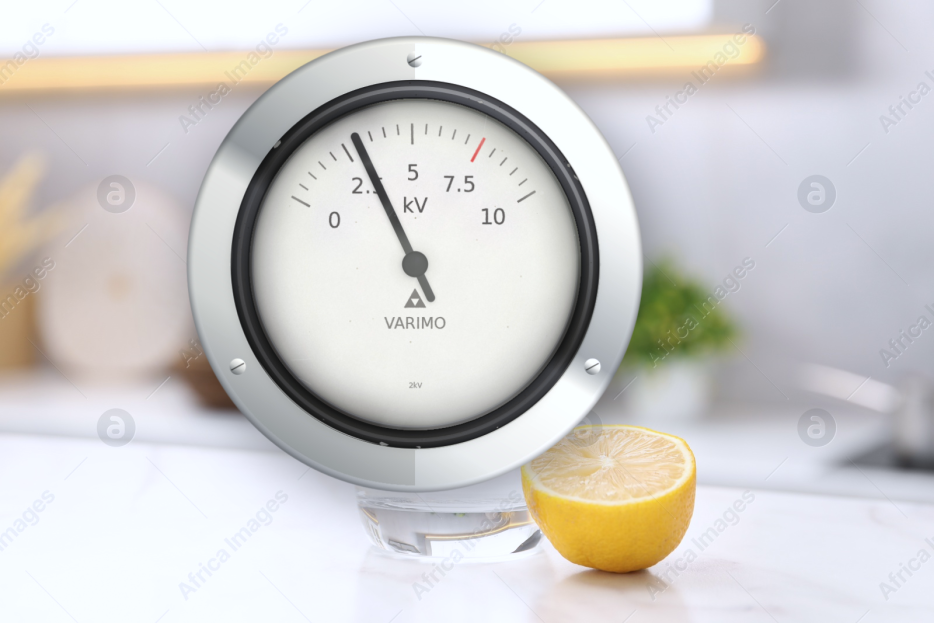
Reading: 3 kV
